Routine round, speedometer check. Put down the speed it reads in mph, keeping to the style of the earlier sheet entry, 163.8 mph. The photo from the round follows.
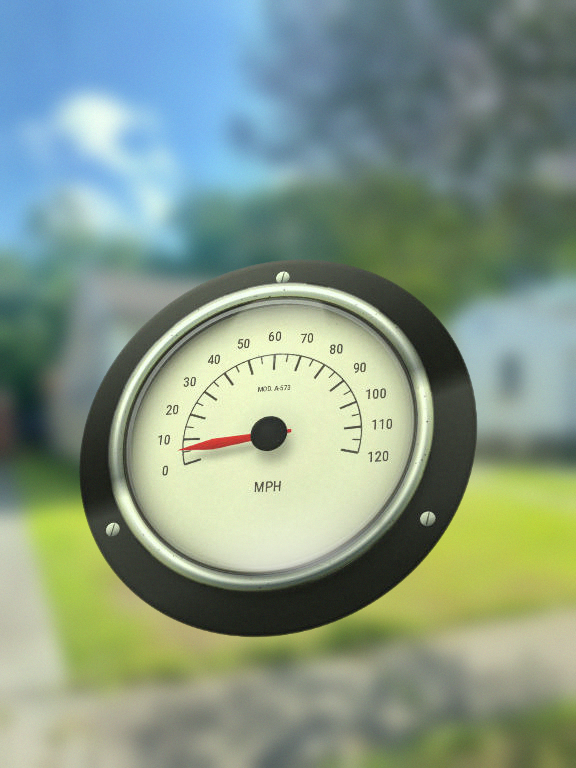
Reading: 5 mph
